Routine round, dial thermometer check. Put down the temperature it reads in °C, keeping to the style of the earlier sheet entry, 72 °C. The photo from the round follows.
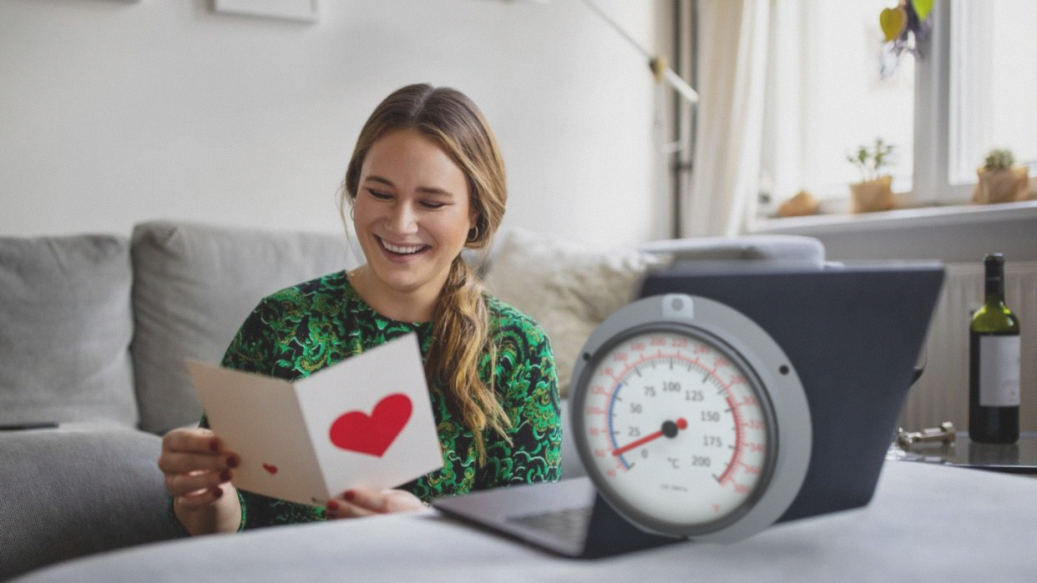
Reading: 12.5 °C
